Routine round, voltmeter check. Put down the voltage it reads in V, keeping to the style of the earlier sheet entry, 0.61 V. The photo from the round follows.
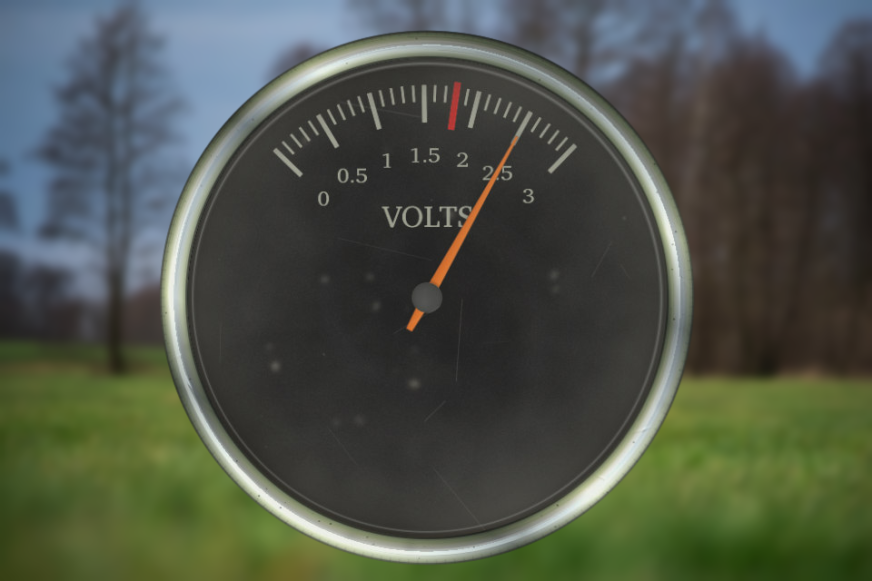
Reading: 2.5 V
